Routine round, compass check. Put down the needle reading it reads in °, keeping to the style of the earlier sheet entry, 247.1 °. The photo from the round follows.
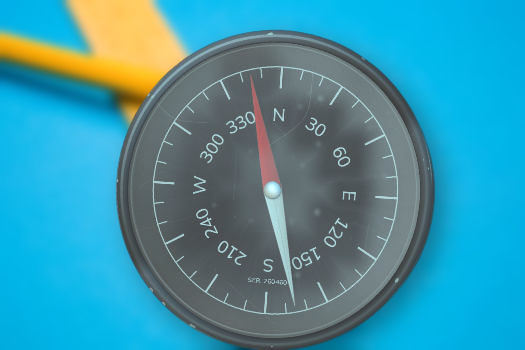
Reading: 345 °
